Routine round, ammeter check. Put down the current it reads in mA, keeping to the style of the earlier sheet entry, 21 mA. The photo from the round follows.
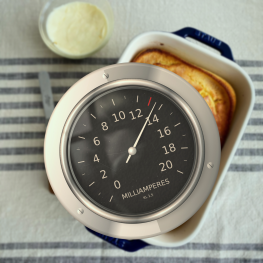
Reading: 13.5 mA
